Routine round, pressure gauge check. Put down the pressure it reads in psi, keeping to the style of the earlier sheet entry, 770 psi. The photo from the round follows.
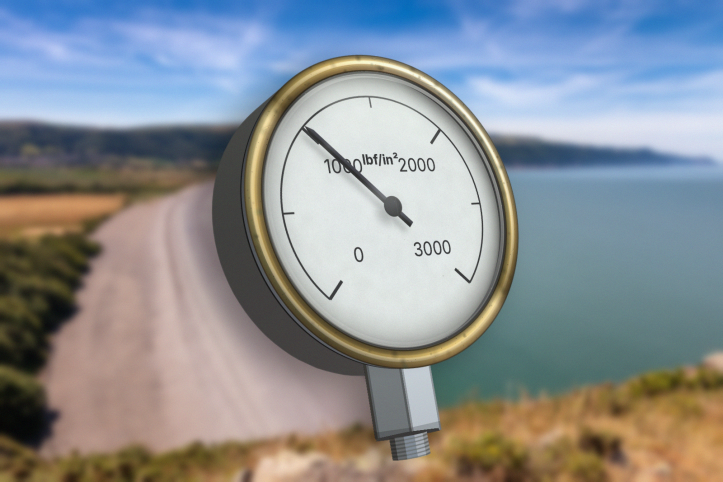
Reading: 1000 psi
